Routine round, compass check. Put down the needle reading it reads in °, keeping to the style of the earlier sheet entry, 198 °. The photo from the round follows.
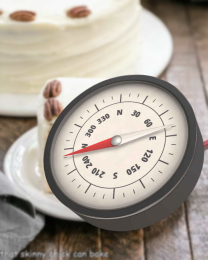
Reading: 260 °
